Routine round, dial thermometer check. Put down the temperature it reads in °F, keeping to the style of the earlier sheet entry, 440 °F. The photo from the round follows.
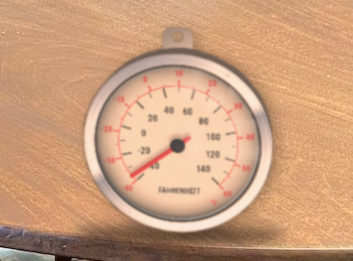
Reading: -35 °F
